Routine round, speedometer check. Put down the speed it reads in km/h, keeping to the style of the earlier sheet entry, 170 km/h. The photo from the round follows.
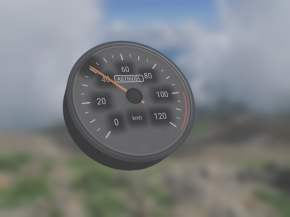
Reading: 40 km/h
